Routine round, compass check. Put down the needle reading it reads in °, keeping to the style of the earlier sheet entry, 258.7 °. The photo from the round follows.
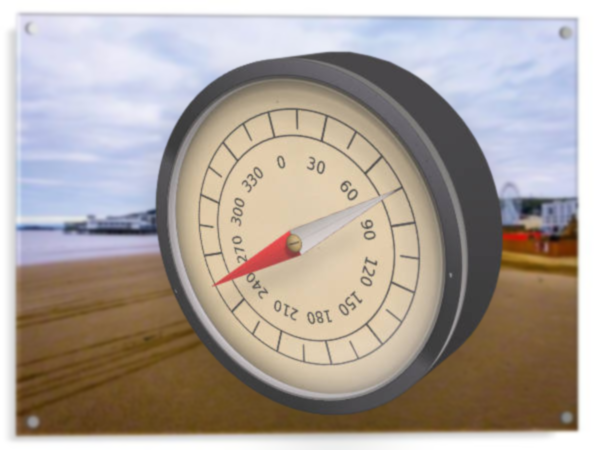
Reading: 255 °
